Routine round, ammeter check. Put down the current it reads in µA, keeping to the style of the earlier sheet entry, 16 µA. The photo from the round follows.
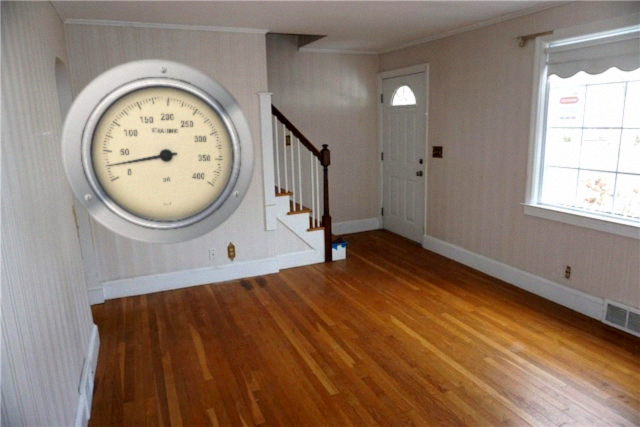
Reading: 25 µA
